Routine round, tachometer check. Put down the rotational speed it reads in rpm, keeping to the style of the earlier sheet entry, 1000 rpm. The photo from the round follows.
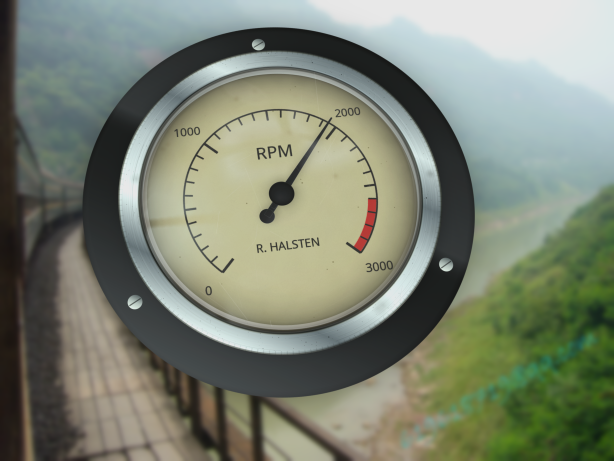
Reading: 1950 rpm
